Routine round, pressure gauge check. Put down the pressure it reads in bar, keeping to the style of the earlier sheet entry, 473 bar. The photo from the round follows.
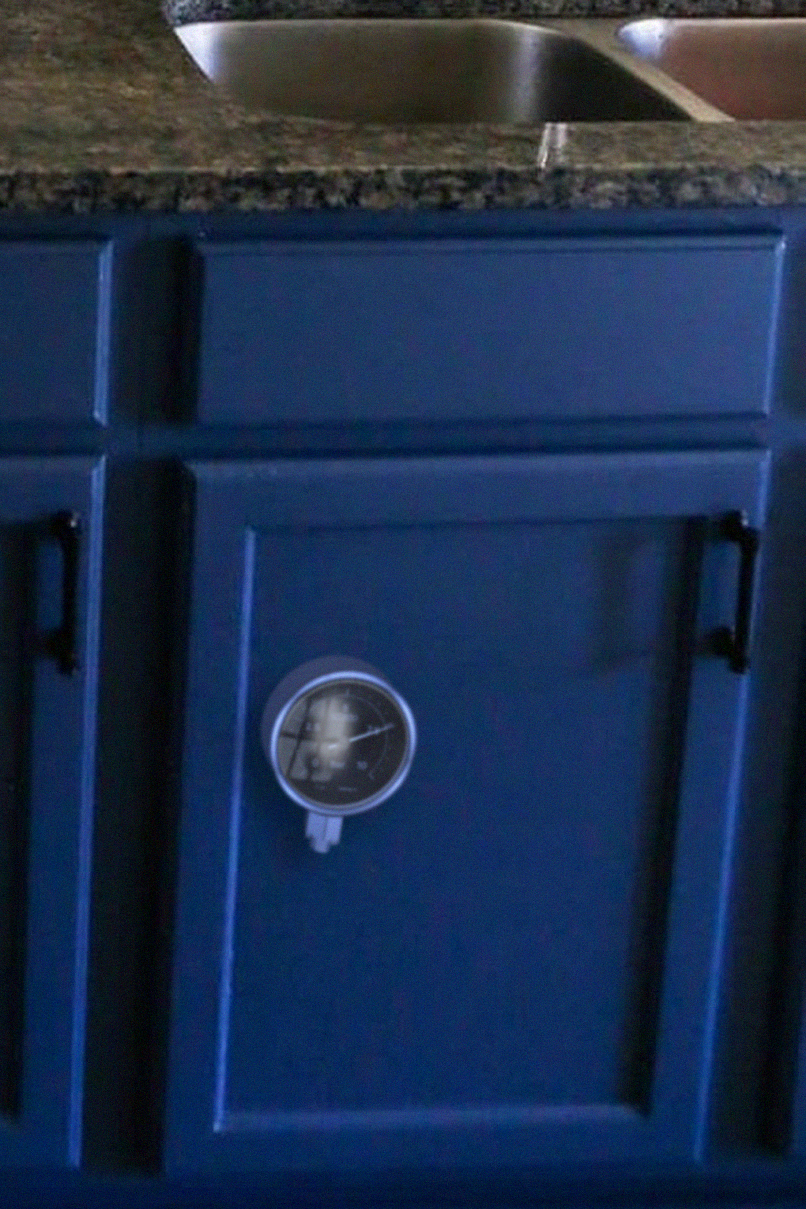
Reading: 7.5 bar
